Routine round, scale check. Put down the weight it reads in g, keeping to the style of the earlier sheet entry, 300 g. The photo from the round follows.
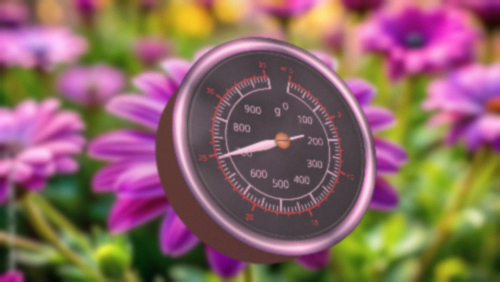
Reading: 700 g
